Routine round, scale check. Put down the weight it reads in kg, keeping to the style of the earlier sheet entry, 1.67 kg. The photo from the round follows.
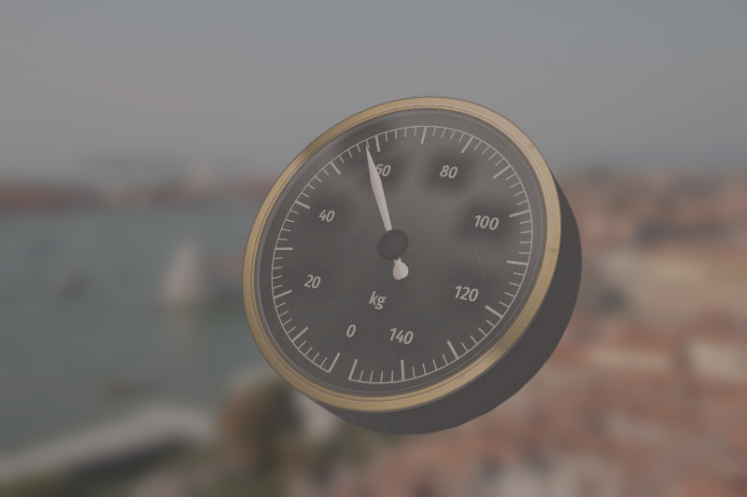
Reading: 58 kg
